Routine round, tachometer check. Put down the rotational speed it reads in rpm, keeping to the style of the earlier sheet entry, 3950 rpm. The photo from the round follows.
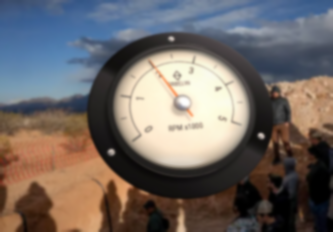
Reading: 2000 rpm
